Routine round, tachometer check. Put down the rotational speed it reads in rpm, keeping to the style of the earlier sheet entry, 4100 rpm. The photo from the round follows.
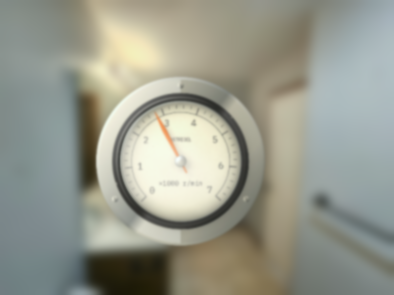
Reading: 2800 rpm
